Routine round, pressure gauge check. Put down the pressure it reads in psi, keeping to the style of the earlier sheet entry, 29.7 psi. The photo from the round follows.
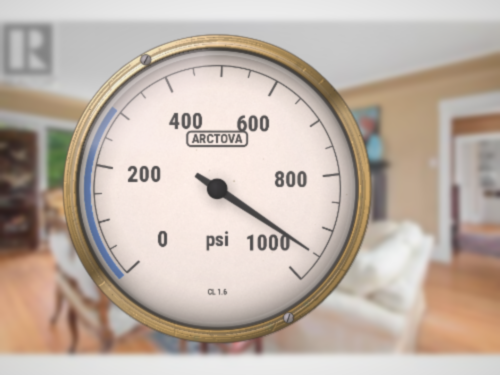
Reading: 950 psi
